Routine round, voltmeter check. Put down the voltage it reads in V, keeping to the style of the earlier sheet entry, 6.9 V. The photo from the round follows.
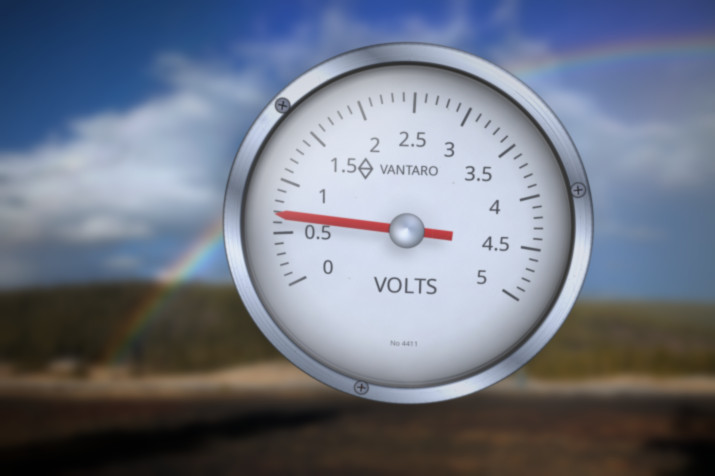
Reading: 0.7 V
